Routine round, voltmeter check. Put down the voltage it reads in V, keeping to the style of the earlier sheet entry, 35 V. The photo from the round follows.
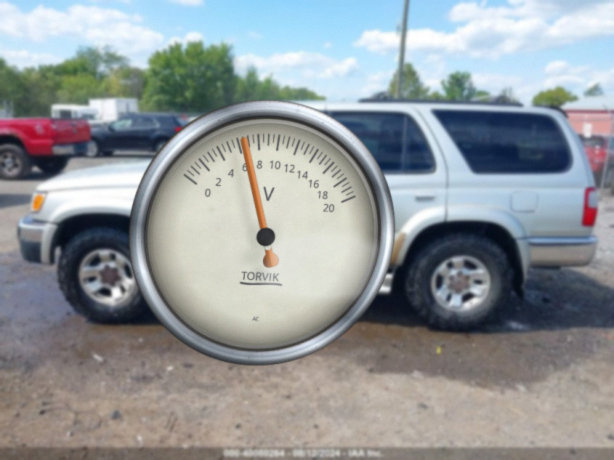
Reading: 6.5 V
